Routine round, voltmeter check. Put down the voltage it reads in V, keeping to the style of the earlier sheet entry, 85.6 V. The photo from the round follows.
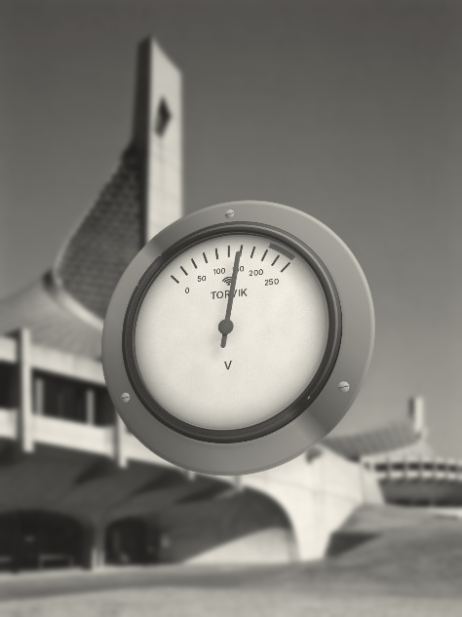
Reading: 150 V
